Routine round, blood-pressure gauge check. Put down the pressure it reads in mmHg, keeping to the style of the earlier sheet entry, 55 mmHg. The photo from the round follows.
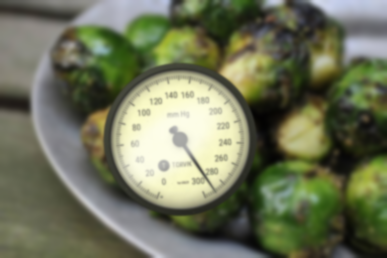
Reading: 290 mmHg
